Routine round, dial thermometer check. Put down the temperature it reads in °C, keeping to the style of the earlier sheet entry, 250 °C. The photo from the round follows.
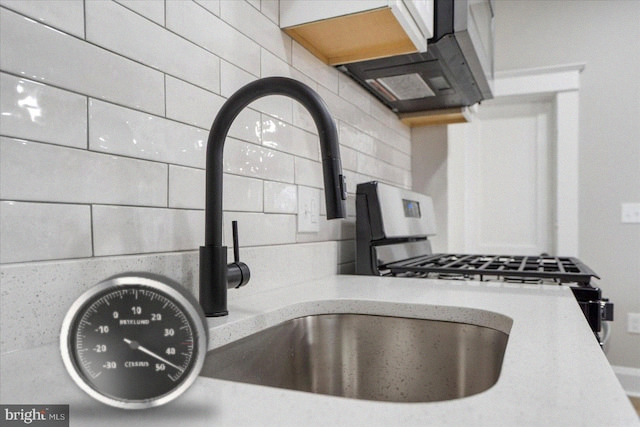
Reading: 45 °C
